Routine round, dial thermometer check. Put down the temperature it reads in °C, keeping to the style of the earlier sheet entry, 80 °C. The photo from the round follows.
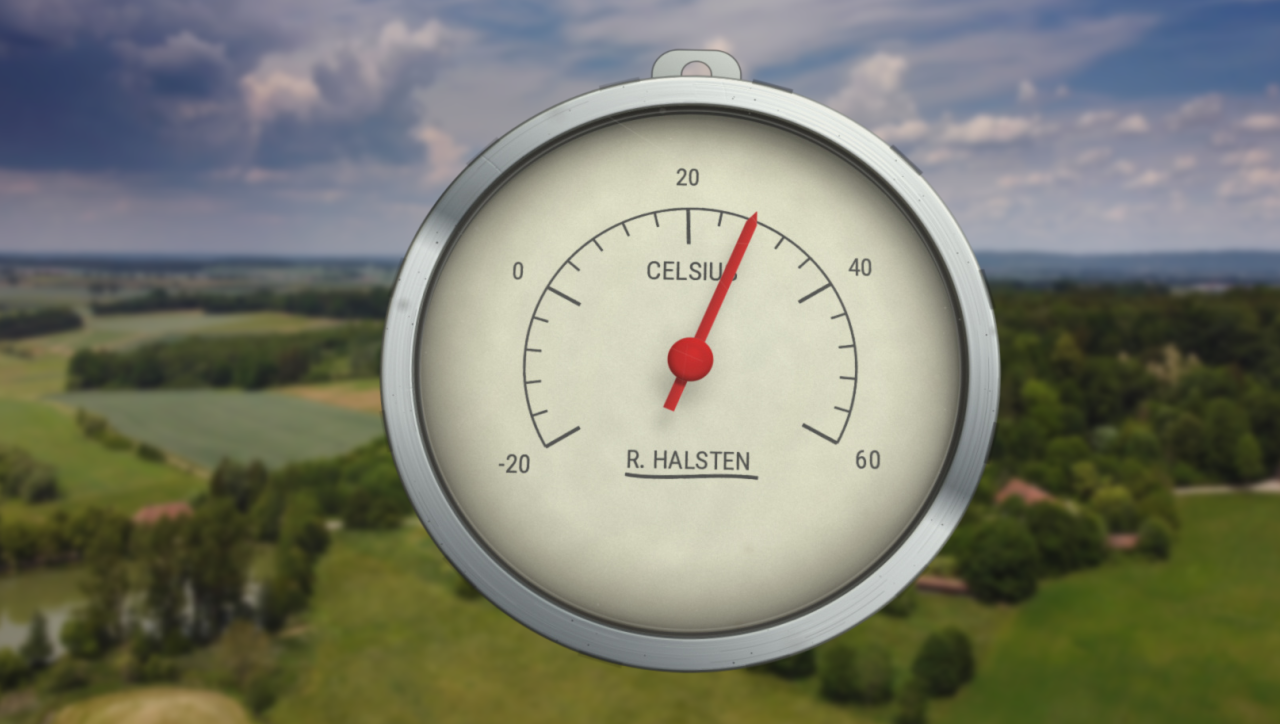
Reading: 28 °C
